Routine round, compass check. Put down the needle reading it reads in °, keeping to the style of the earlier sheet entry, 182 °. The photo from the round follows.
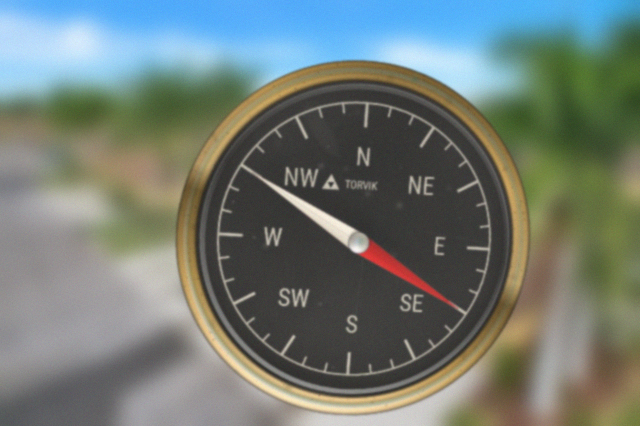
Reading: 120 °
